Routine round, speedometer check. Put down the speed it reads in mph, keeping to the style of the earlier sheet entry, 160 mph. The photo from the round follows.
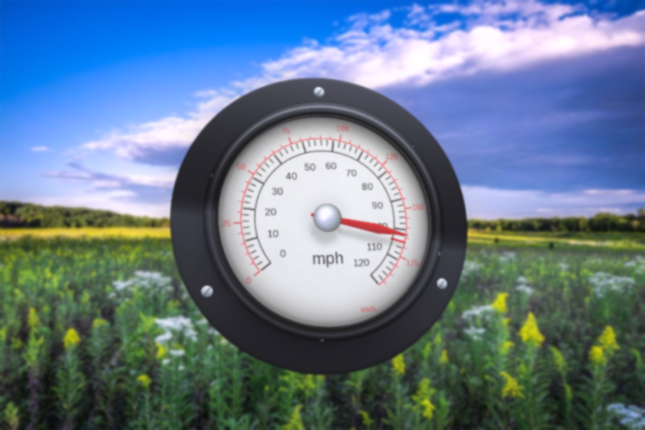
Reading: 102 mph
